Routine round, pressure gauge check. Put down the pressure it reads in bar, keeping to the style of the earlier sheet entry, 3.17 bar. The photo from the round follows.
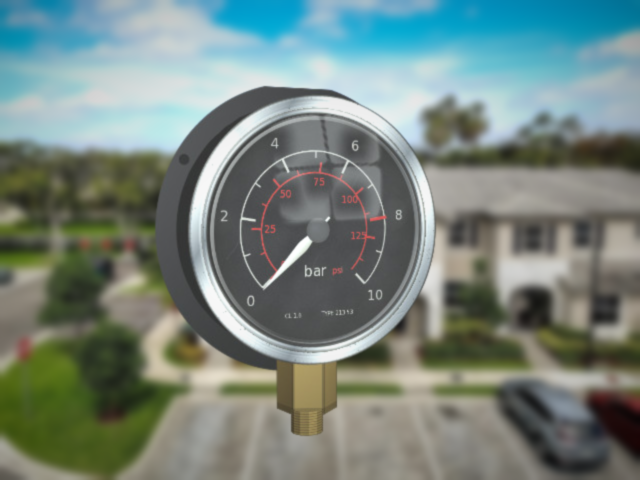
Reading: 0 bar
